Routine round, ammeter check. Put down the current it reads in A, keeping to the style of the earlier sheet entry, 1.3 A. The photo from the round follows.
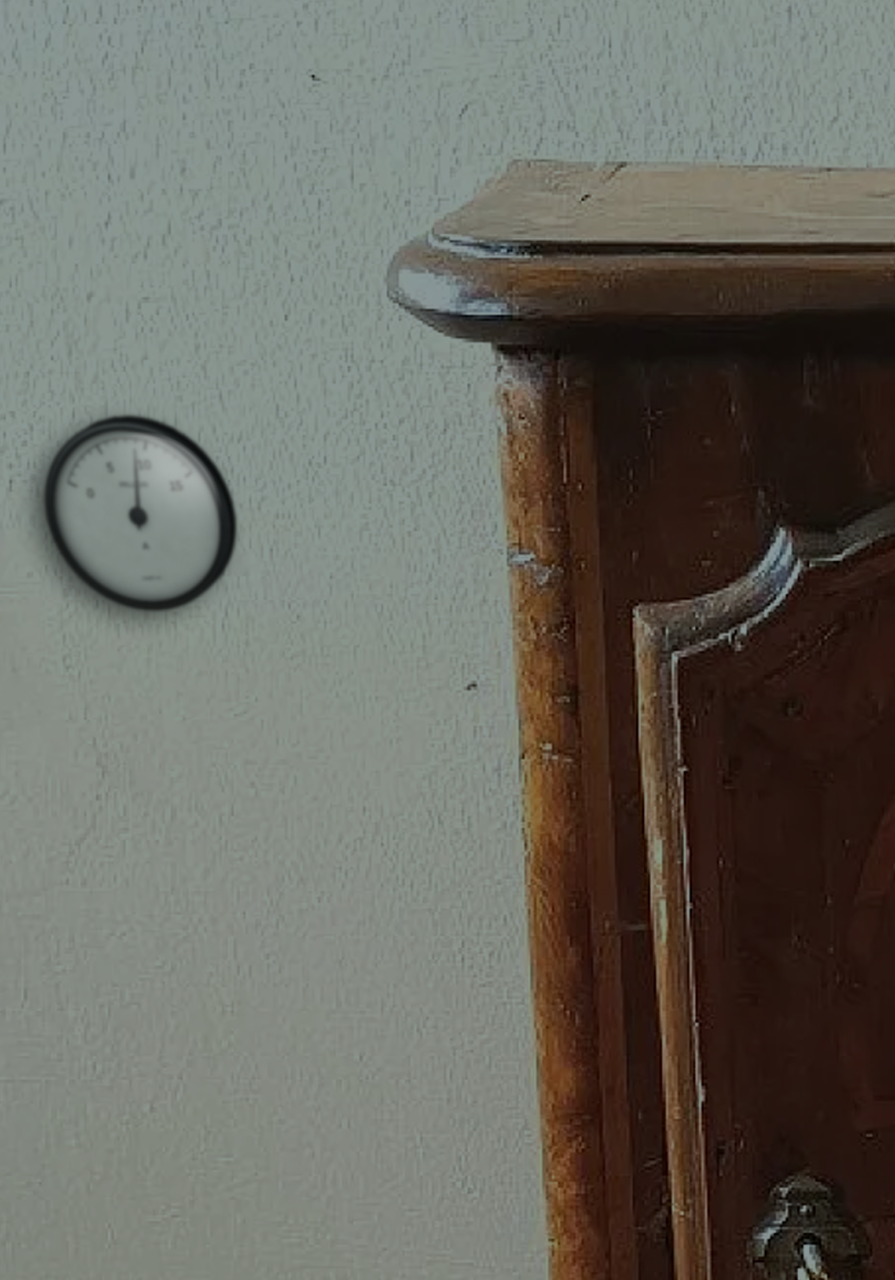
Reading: 9 A
